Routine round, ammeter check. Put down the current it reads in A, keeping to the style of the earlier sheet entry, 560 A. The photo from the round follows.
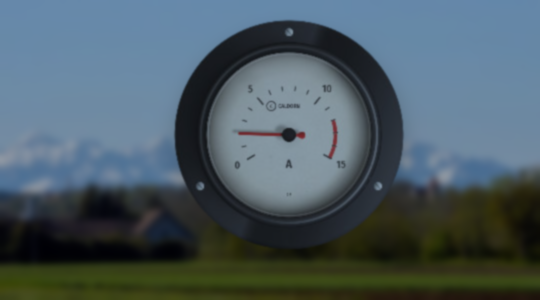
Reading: 2 A
